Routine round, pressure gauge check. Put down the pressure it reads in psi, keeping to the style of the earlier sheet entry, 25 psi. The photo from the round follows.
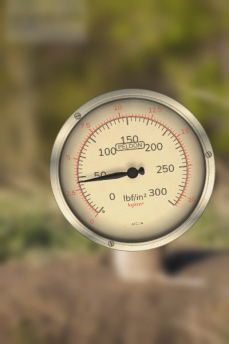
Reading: 45 psi
